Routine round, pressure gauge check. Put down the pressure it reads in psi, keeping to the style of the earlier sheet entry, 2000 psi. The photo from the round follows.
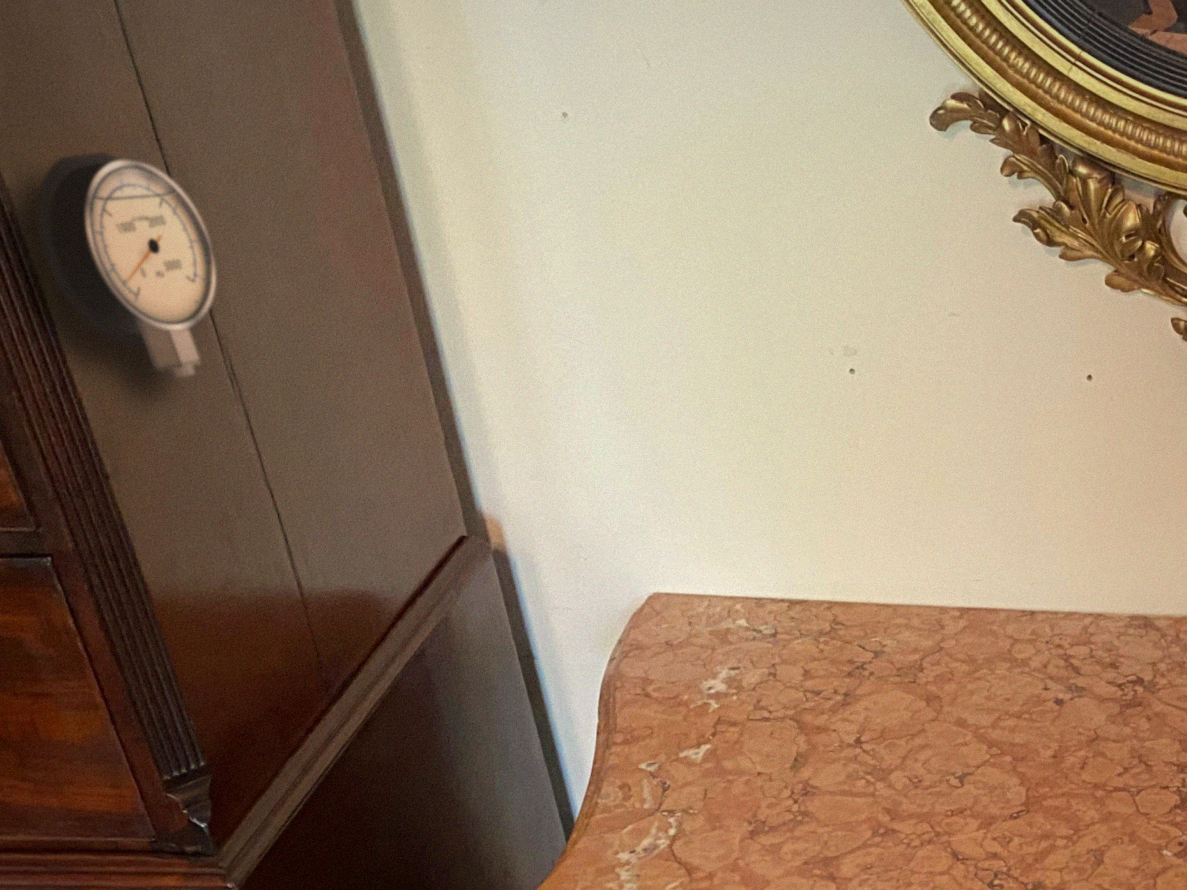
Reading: 200 psi
